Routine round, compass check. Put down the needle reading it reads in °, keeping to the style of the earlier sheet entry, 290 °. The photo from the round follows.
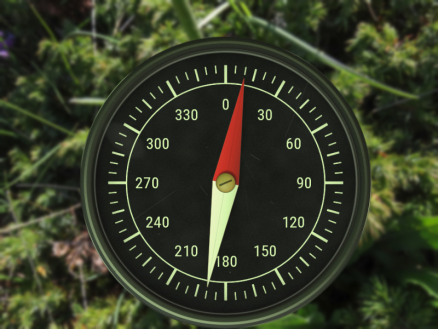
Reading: 10 °
